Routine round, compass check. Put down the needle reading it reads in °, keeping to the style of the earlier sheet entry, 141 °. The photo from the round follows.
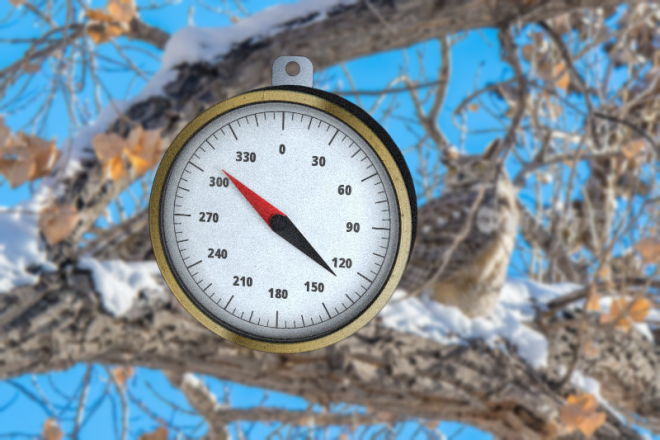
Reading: 310 °
